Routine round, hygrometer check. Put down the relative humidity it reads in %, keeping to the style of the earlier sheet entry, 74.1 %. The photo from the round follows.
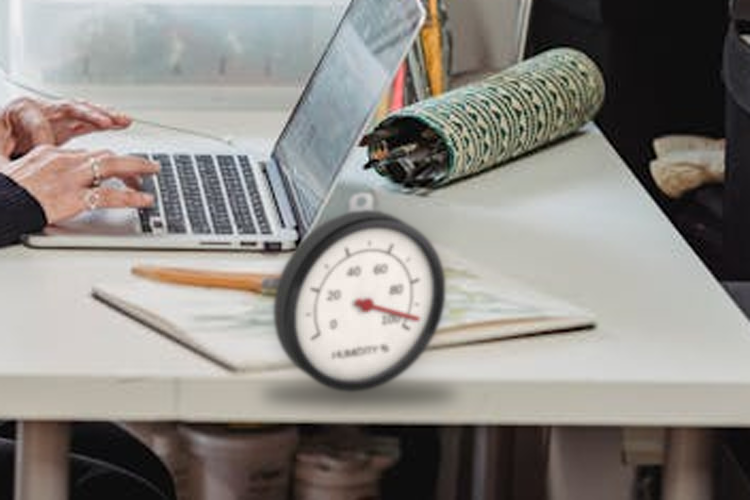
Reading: 95 %
